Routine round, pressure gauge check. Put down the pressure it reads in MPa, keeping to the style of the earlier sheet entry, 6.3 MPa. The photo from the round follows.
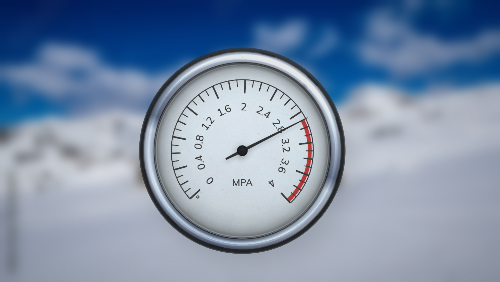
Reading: 2.9 MPa
